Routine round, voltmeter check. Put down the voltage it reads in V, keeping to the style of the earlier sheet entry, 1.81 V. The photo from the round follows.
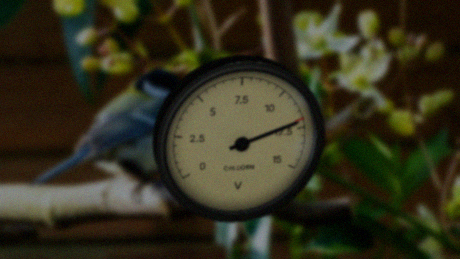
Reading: 12 V
